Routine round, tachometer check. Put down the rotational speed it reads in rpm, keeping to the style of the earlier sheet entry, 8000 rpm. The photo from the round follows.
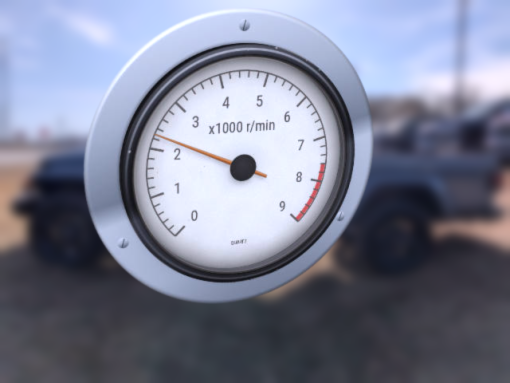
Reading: 2300 rpm
